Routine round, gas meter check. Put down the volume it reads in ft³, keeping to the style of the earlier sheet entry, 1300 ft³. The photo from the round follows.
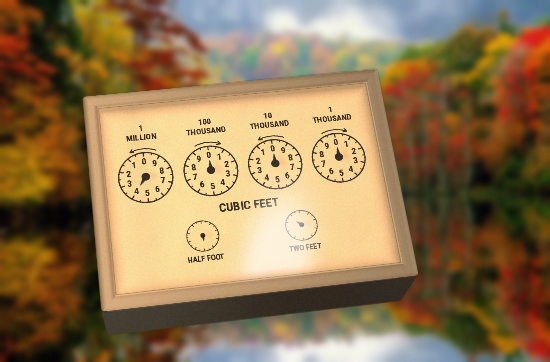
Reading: 400000 ft³
